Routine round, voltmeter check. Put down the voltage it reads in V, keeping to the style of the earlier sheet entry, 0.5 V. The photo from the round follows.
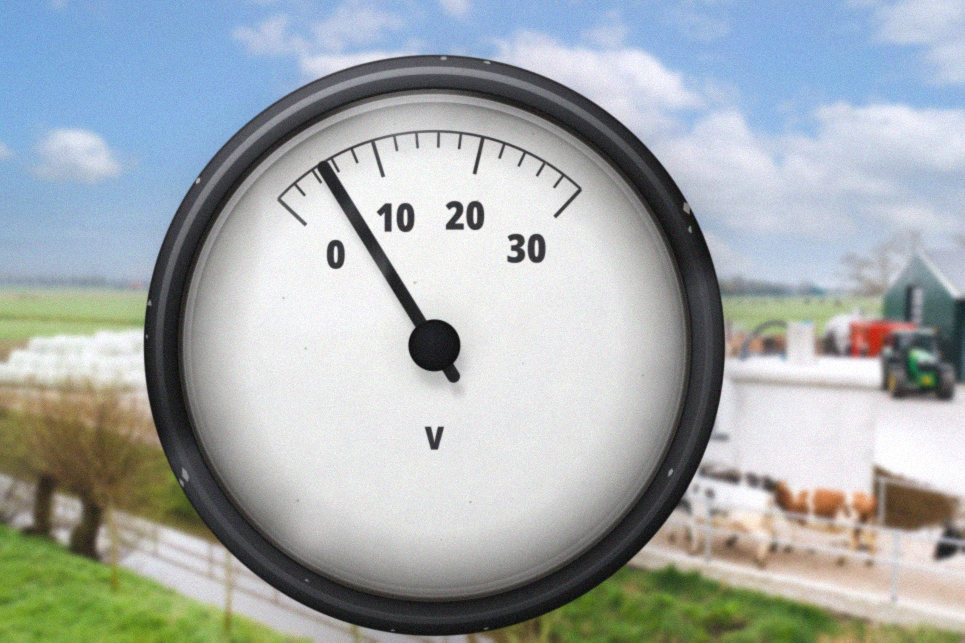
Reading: 5 V
